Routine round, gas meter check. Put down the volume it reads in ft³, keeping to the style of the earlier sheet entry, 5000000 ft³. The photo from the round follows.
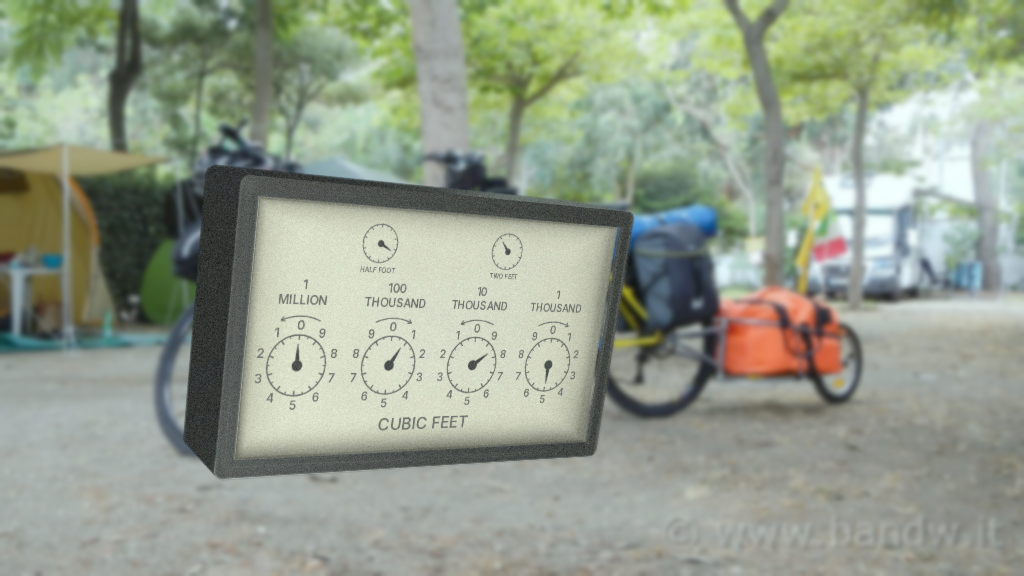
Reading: 8500 ft³
